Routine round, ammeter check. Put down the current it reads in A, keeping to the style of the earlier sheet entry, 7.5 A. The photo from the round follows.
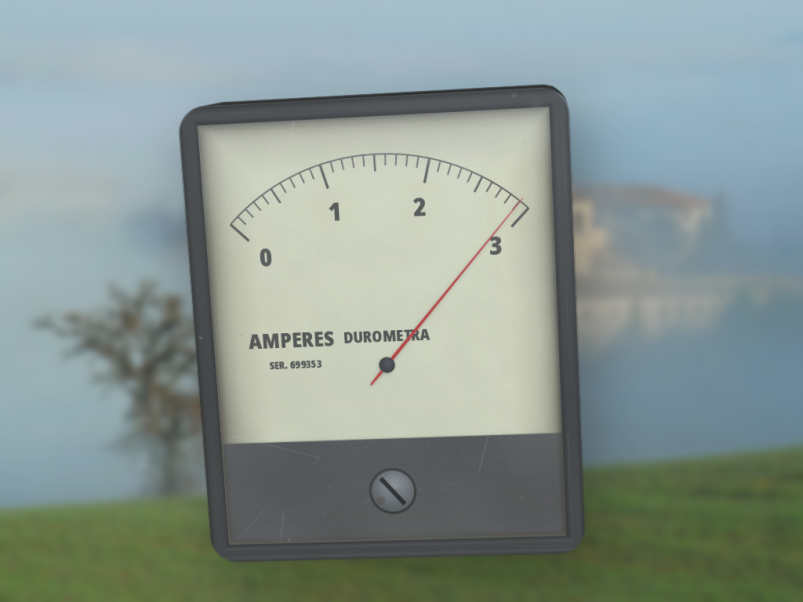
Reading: 2.9 A
